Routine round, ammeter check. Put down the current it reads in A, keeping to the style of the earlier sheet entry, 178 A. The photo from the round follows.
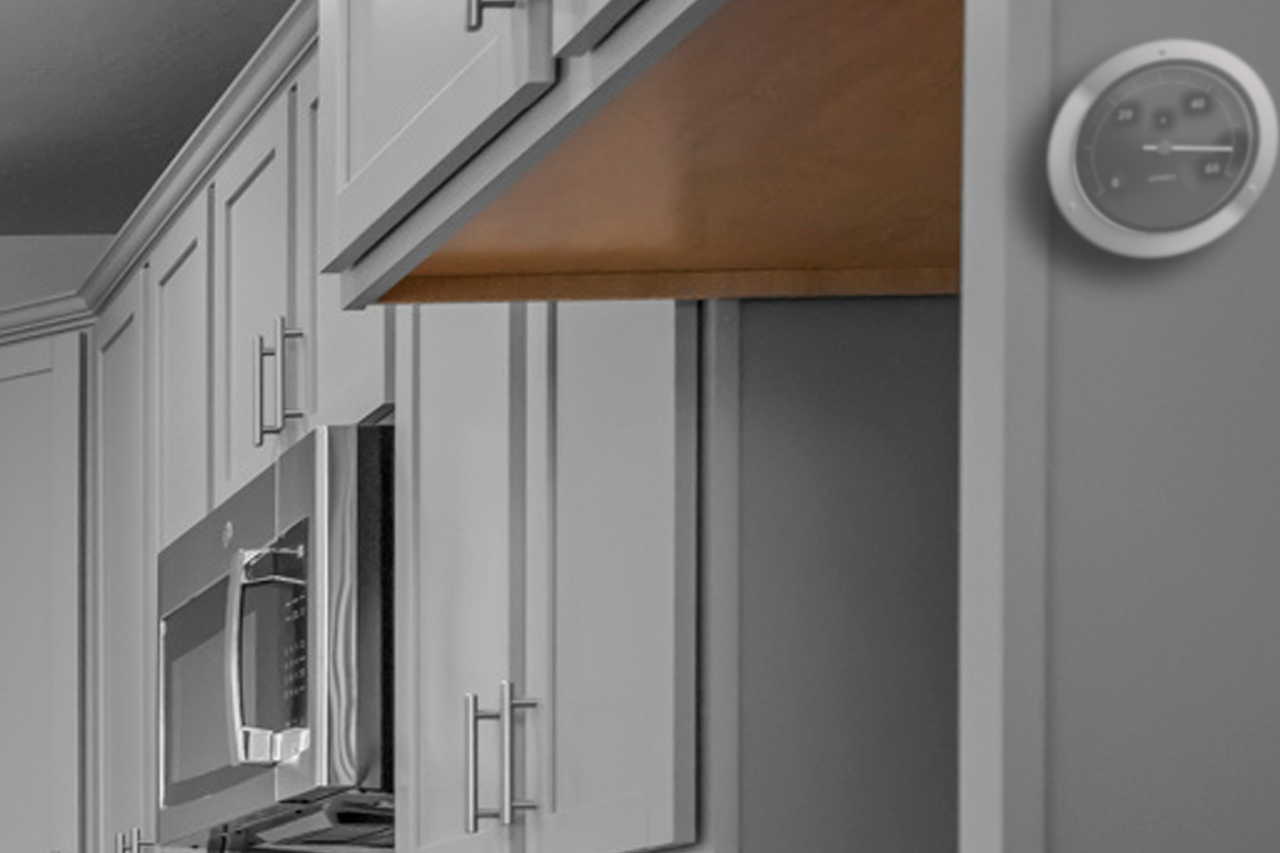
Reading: 55 A
